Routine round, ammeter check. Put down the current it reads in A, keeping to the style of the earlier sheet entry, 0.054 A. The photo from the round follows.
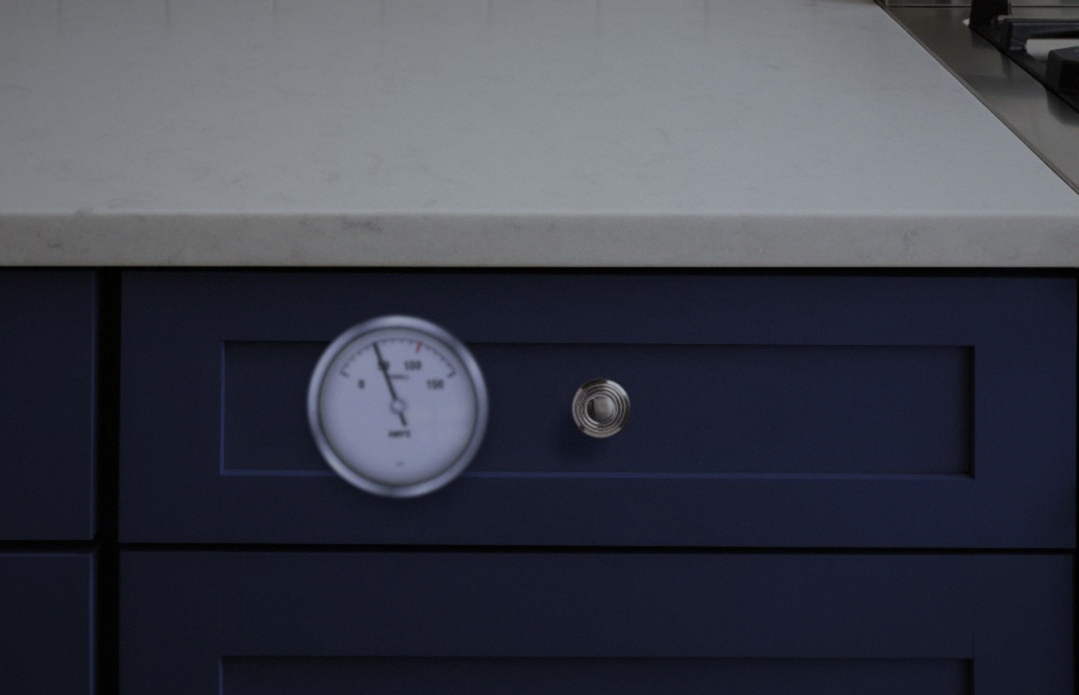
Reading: 50 A
